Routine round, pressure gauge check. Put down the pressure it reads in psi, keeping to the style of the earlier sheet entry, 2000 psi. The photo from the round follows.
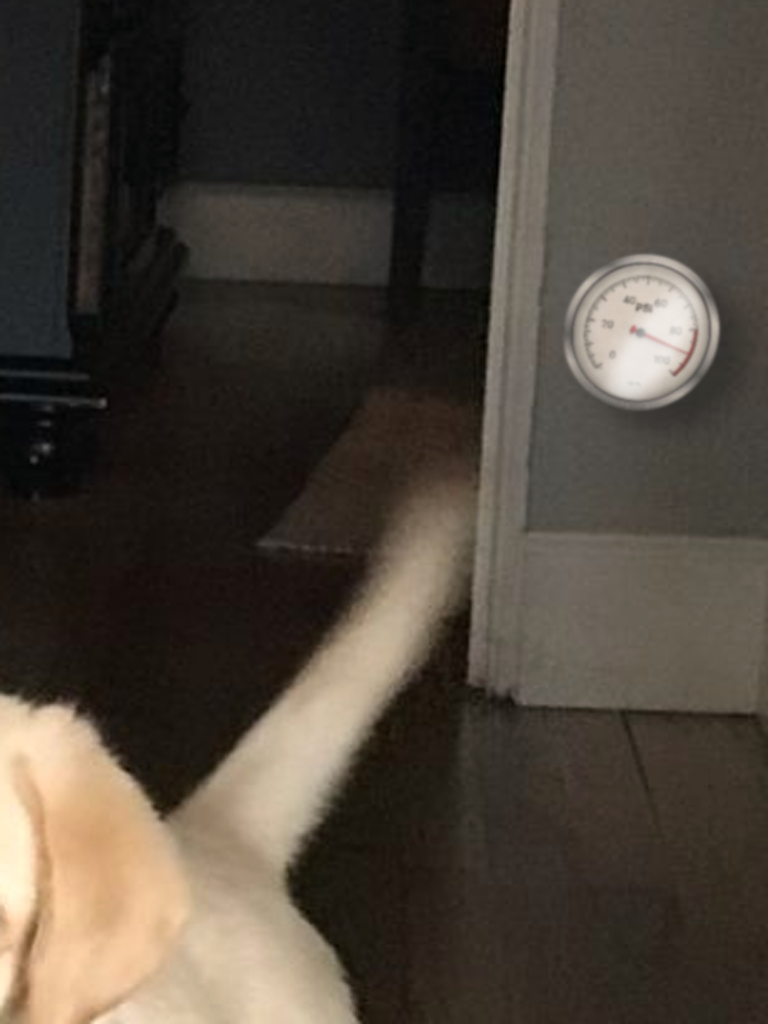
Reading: 90 psi
